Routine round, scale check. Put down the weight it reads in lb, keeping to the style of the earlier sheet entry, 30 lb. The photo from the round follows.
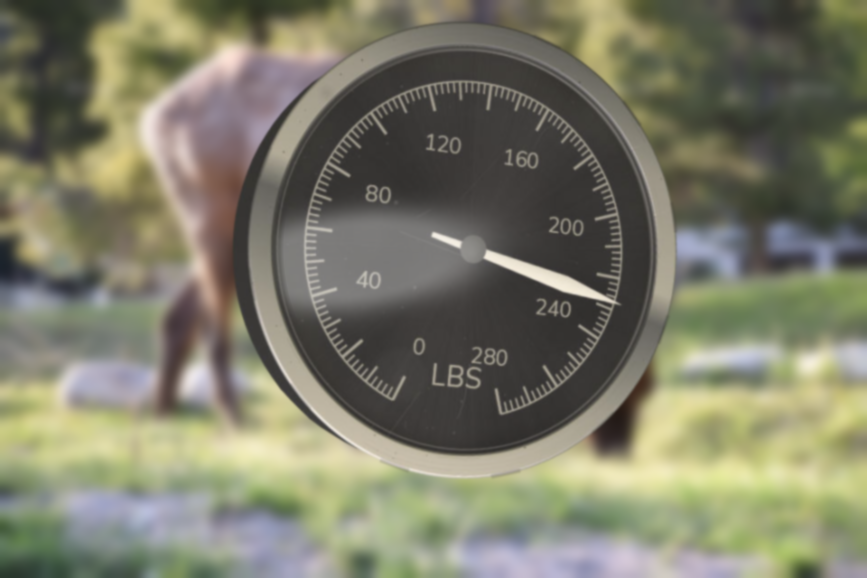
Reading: 228 lb
